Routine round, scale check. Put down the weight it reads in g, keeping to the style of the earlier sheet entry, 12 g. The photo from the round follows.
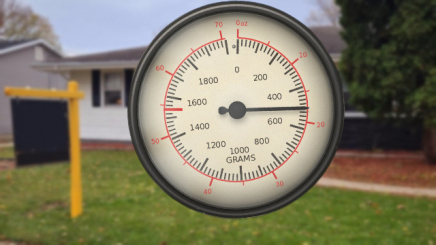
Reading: 500 g
